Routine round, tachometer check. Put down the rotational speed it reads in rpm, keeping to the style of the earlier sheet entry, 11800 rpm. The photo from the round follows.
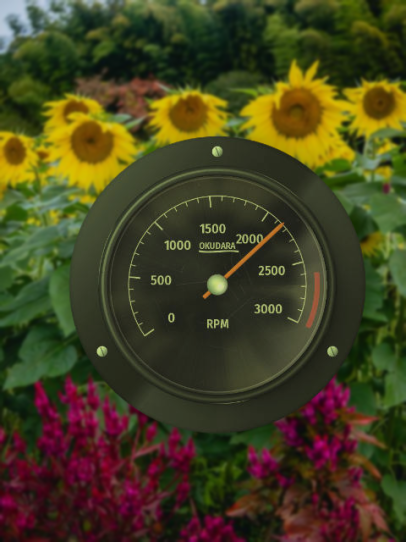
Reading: 2150 rpm
